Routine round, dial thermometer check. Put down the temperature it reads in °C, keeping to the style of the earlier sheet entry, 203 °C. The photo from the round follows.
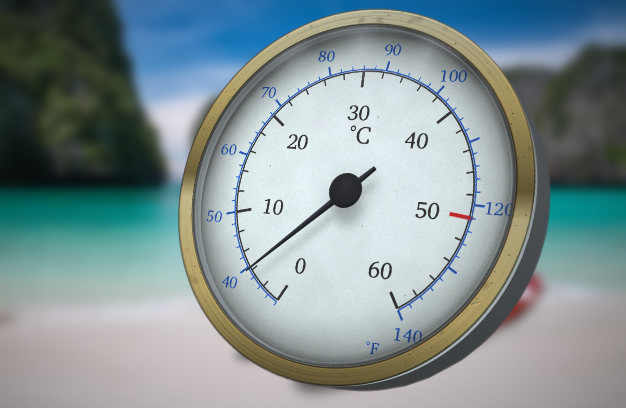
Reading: 4 °C
